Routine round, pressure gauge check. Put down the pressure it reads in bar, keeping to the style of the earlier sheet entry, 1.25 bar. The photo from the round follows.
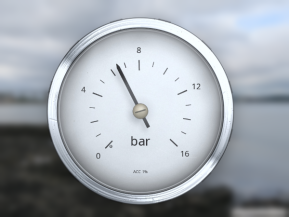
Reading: 6.5 bar
